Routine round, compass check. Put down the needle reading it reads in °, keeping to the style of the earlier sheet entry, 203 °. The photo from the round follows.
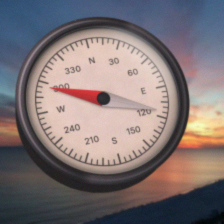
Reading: 295 °
